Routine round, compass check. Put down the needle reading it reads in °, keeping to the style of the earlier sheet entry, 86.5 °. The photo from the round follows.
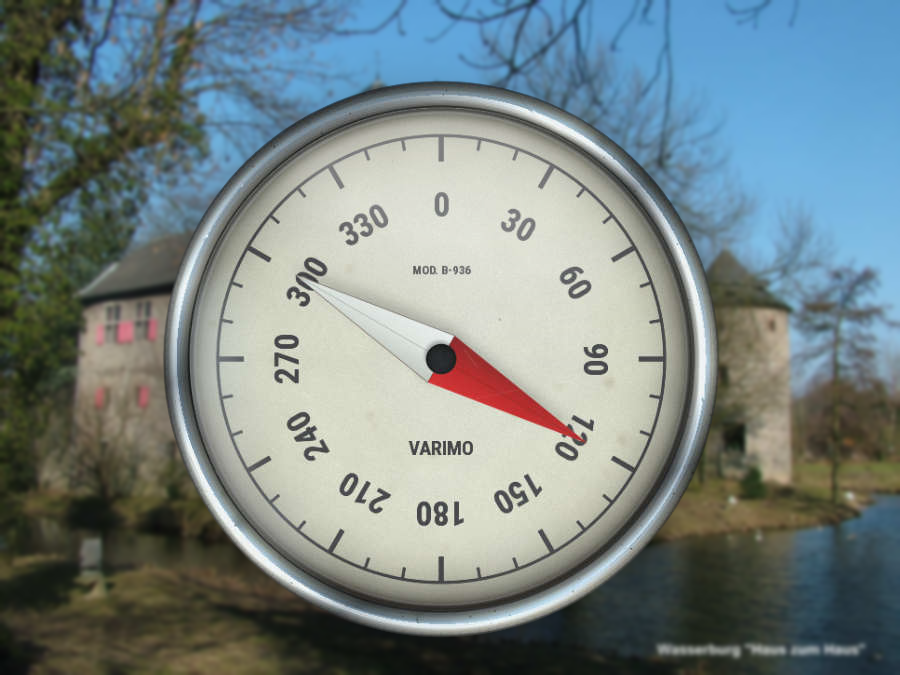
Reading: 120 °
